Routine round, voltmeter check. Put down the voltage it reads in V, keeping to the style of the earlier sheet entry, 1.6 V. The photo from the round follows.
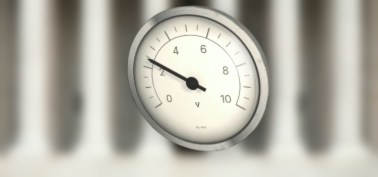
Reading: 2.5 V
